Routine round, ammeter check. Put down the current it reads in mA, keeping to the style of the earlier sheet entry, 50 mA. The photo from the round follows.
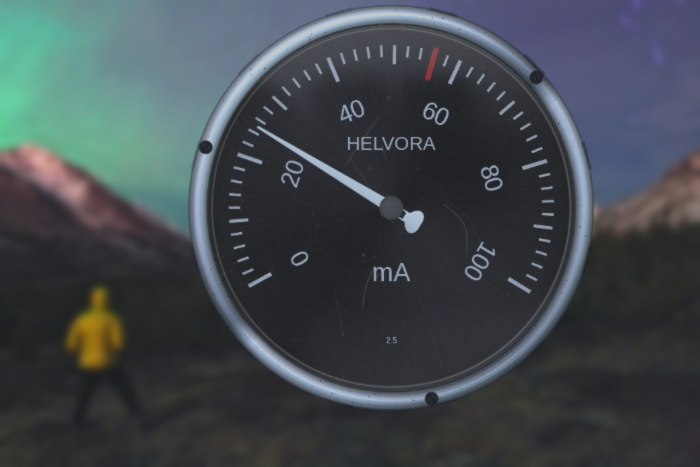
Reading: 25 mA
